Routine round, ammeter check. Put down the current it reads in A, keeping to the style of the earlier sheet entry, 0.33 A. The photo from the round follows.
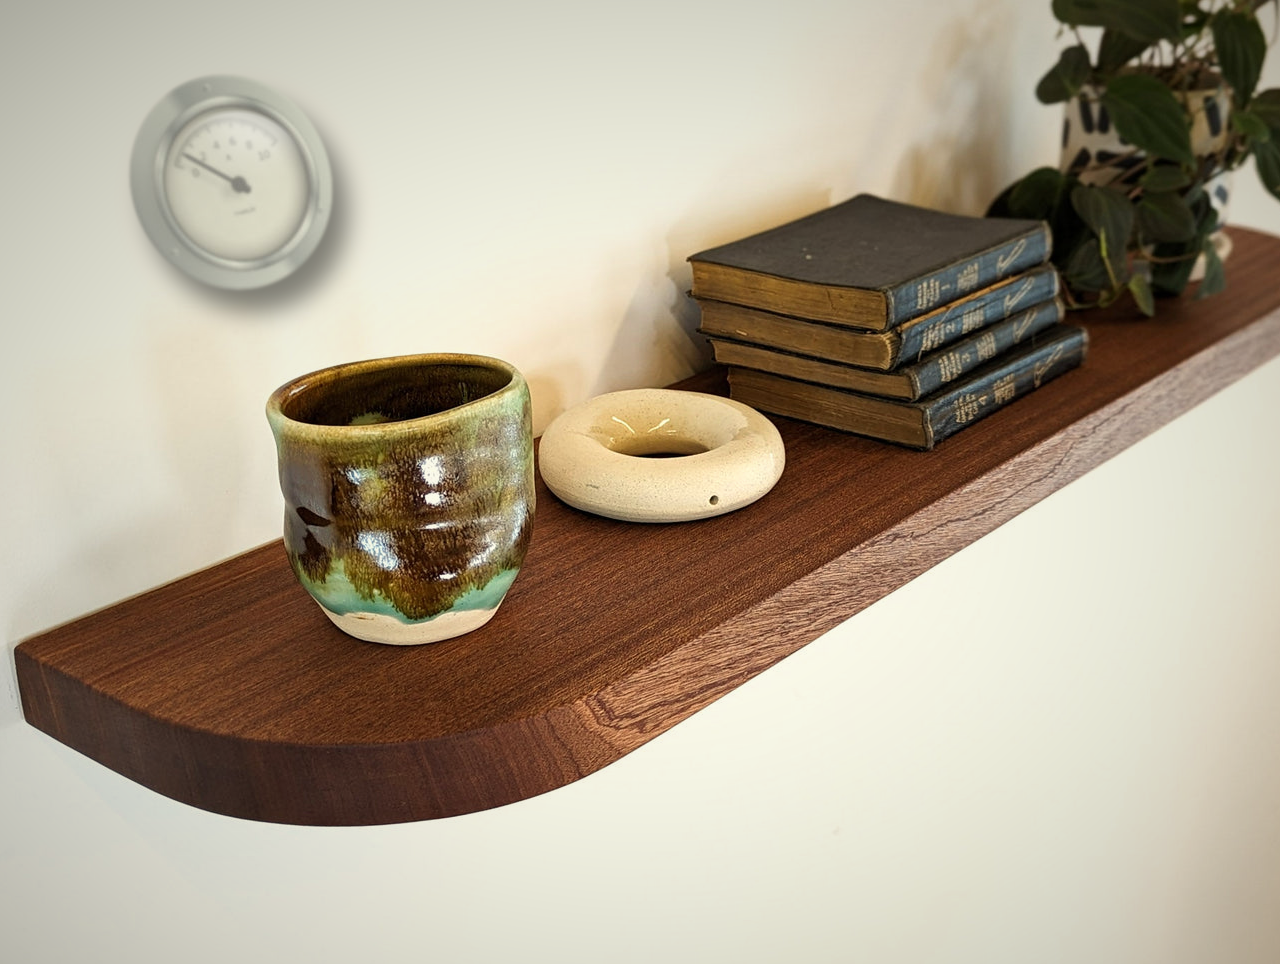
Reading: 1 A
